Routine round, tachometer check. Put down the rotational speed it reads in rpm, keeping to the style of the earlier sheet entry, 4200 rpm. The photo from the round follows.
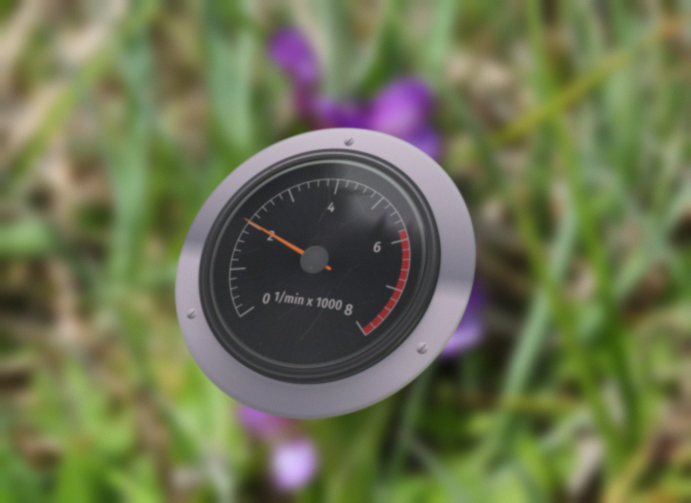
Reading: 2000 rpm
